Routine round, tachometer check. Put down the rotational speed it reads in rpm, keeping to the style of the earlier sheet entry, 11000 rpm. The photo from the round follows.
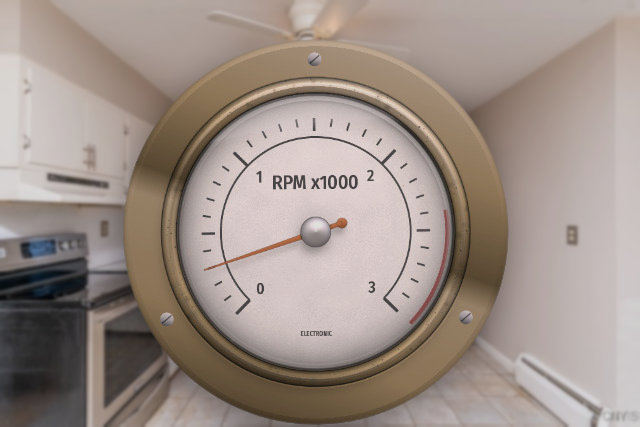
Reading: 300 rpm
